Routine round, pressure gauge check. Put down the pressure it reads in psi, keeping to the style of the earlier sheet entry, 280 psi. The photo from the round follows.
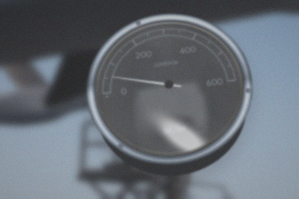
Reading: 50 psi
